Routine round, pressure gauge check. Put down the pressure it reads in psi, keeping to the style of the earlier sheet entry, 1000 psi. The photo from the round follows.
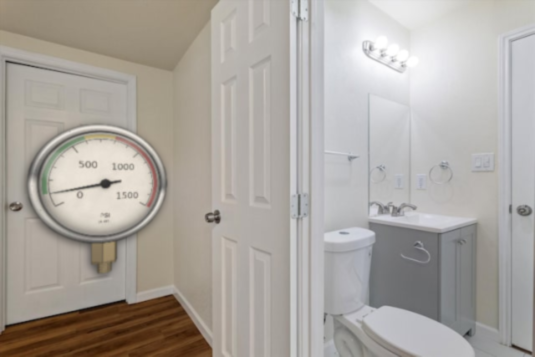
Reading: 100 psi
